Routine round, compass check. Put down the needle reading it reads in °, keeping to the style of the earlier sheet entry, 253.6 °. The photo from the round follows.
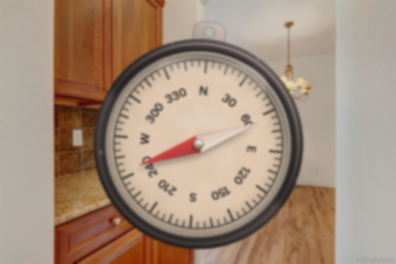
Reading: 245 °
